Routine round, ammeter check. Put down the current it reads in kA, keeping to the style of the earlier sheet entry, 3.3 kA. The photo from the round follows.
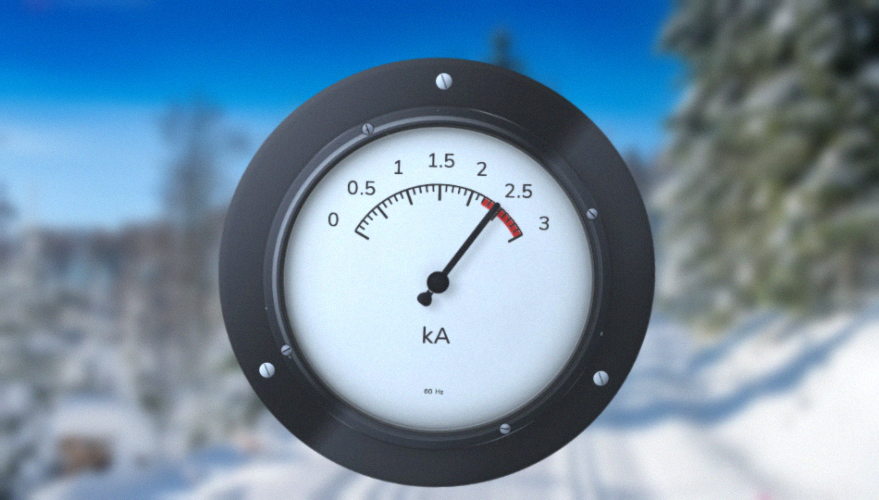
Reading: 2.4 kA
